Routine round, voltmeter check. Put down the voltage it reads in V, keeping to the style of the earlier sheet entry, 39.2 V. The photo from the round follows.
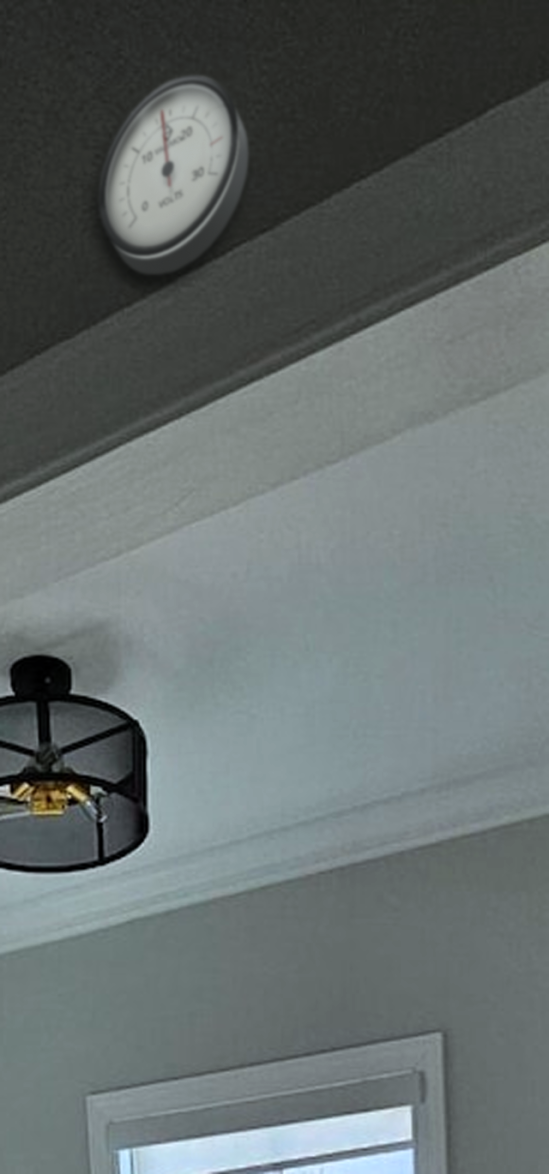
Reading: 15 V
